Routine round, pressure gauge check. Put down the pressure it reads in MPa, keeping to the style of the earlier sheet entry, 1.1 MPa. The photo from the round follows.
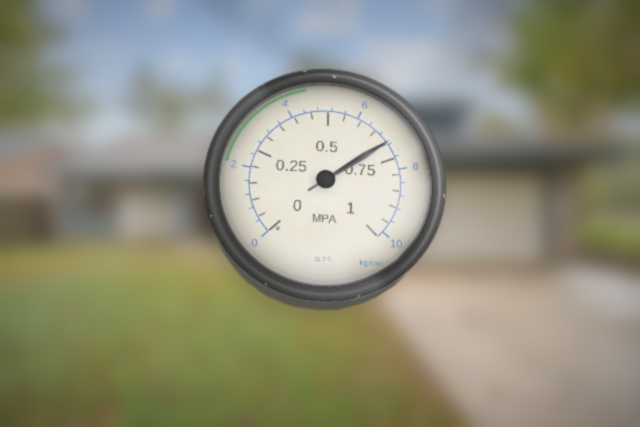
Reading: 0.7 MPa
